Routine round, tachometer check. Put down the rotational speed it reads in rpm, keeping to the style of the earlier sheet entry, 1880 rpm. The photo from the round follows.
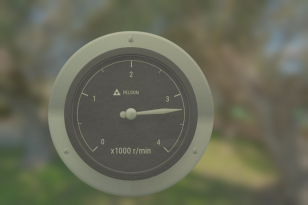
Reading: 3250 rpm
